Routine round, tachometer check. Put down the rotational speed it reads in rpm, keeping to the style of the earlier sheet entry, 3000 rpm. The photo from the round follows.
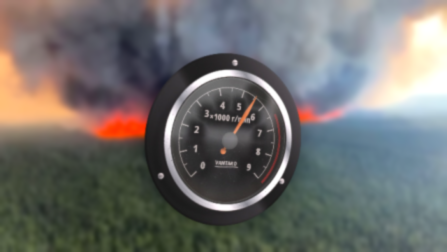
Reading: 5500 rpm
